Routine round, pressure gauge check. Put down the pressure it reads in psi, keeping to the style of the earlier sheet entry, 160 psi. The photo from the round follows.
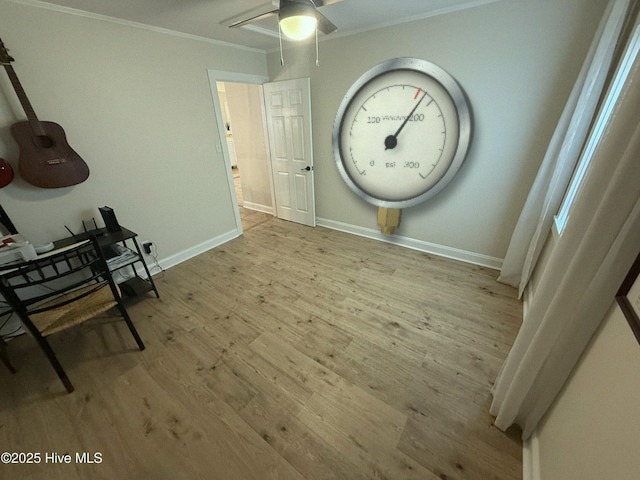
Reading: 190 psi
